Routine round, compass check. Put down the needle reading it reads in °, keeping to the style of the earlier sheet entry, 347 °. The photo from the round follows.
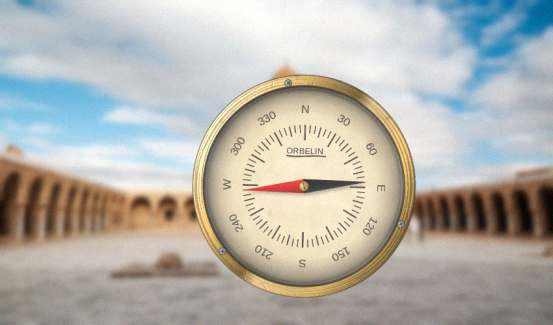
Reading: 265 °
